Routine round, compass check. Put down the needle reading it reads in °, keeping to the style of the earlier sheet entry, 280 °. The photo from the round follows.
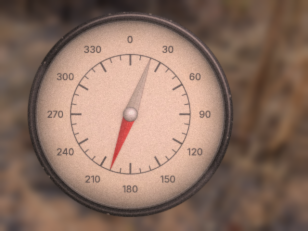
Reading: 200 °
